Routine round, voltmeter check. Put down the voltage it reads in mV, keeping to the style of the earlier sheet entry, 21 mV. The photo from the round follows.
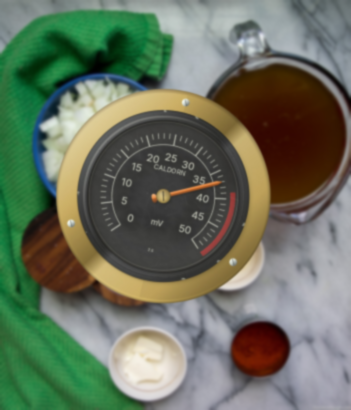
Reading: 37 mV
